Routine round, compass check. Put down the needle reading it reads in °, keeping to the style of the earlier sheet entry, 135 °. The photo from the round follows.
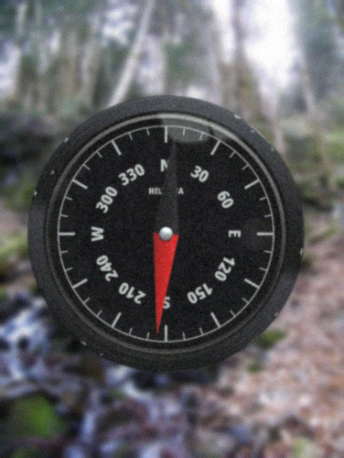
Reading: 185 °
